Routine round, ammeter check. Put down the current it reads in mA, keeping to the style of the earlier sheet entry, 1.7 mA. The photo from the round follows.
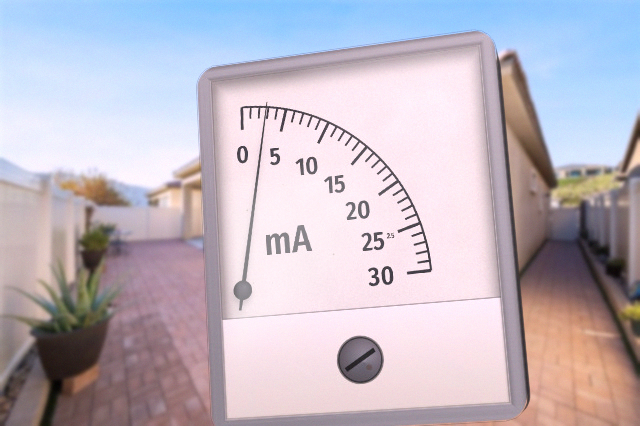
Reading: 3 mA
